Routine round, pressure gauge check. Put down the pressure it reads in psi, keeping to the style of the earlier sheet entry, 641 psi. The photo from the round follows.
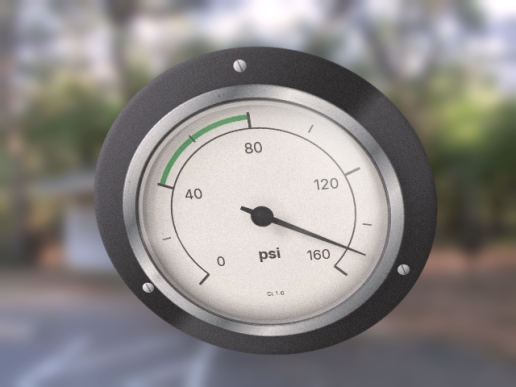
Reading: 150 psi
